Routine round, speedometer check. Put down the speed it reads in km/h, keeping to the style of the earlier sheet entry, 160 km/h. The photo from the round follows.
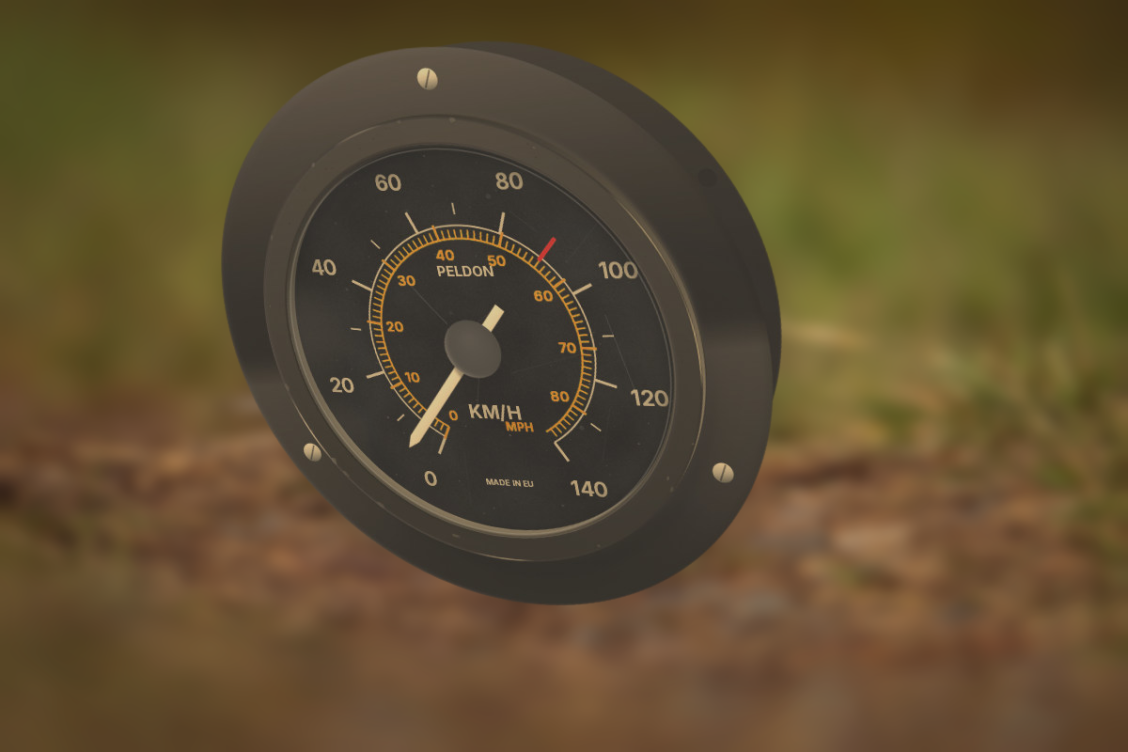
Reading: 5 km/h
